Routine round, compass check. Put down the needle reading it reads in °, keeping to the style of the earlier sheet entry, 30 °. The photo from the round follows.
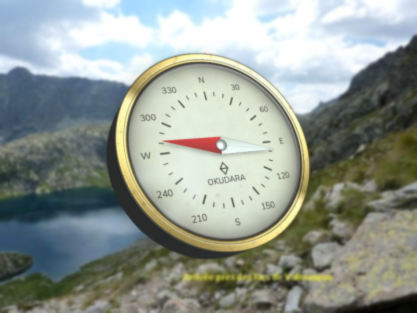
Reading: 280 °
